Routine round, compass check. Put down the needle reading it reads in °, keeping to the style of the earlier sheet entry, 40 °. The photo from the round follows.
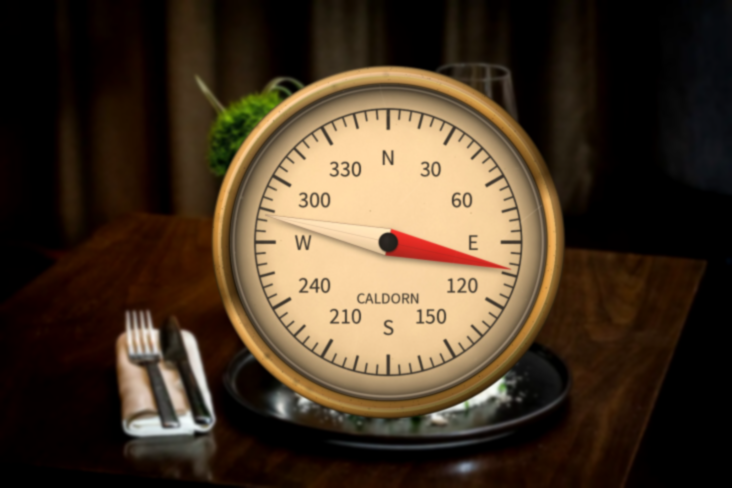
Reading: 102.5 °
